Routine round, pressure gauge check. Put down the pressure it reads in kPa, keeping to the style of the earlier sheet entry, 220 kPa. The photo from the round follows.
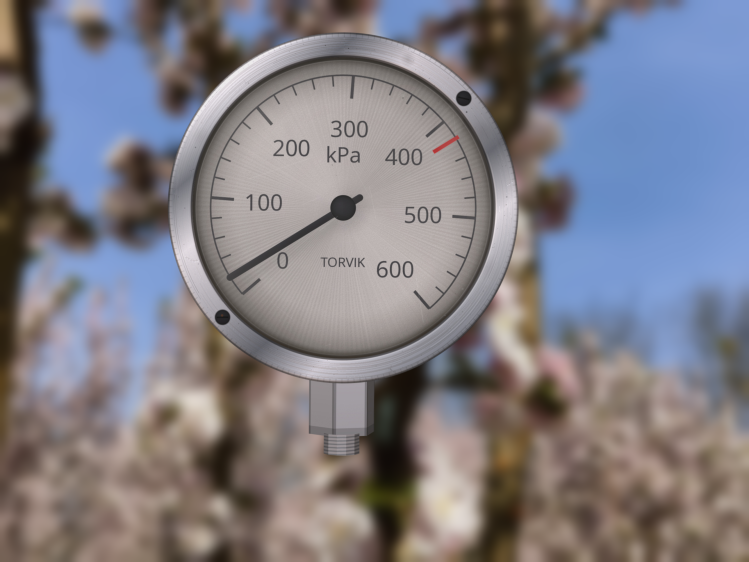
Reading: 20 kPa
